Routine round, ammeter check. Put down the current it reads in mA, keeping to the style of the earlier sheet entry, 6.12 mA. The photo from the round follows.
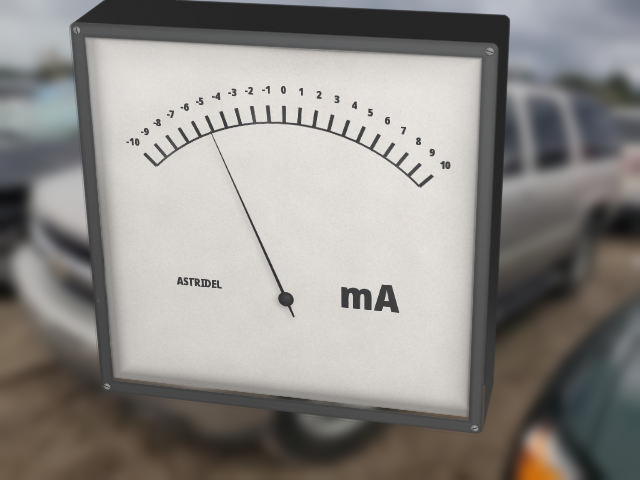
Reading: -5 mA
